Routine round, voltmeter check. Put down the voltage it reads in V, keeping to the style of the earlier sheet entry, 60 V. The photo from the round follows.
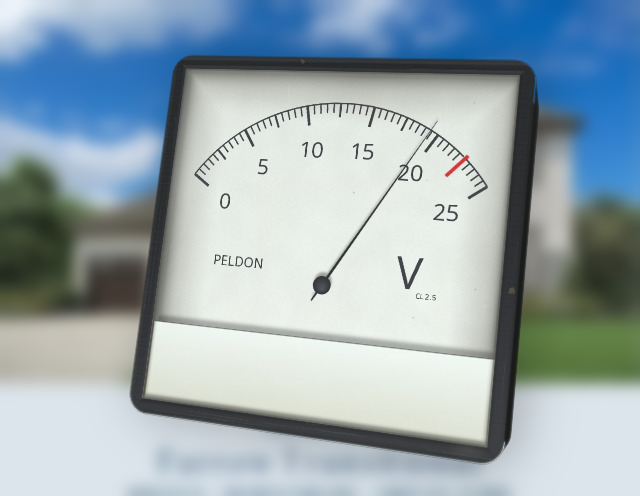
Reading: 19.5 V
